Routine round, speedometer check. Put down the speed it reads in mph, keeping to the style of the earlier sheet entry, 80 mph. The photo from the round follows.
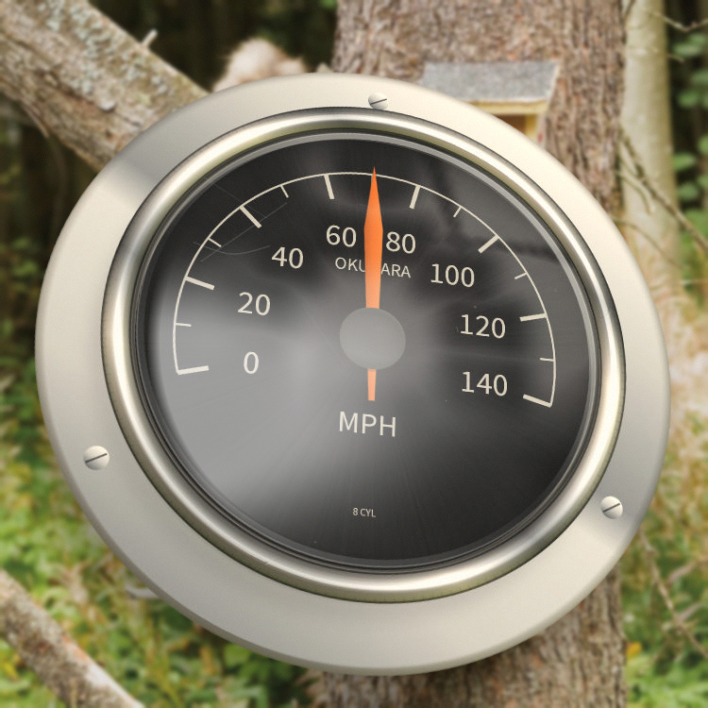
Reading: 70 mph
